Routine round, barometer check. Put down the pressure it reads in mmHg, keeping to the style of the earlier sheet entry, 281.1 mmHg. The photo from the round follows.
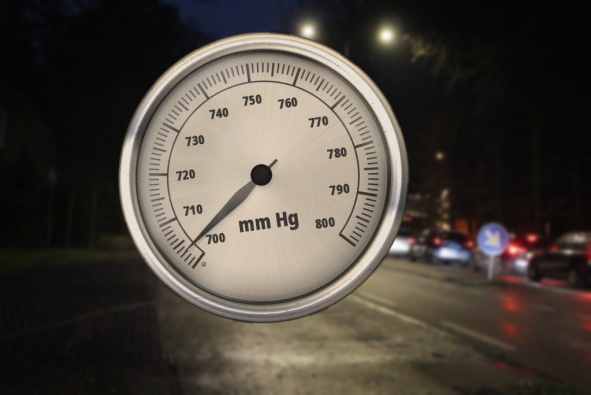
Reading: 703 mmHg
